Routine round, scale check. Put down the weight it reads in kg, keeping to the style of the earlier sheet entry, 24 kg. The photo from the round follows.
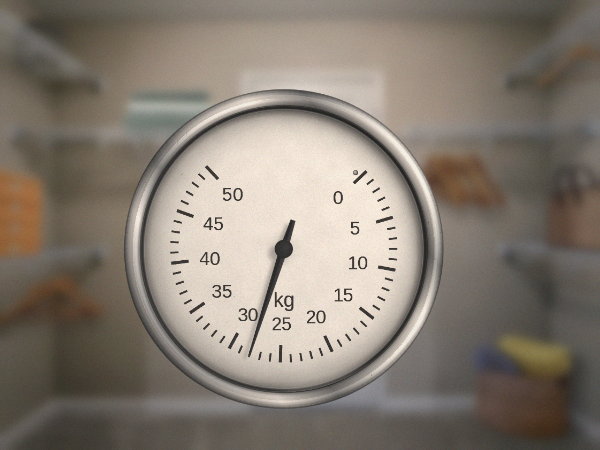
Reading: 28 kg
